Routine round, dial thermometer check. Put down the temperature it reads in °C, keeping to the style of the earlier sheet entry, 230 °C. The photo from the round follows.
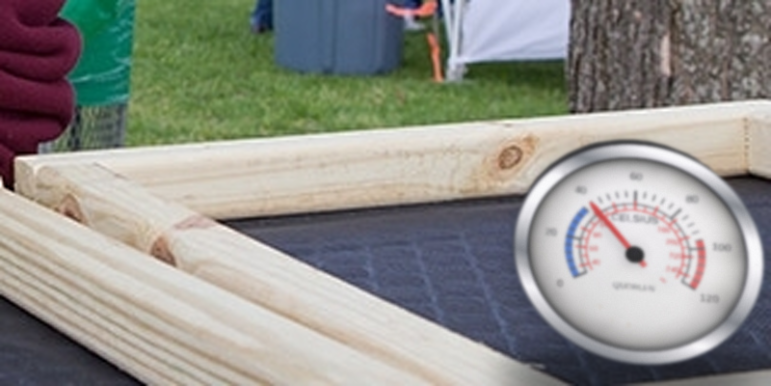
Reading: 40 °C
